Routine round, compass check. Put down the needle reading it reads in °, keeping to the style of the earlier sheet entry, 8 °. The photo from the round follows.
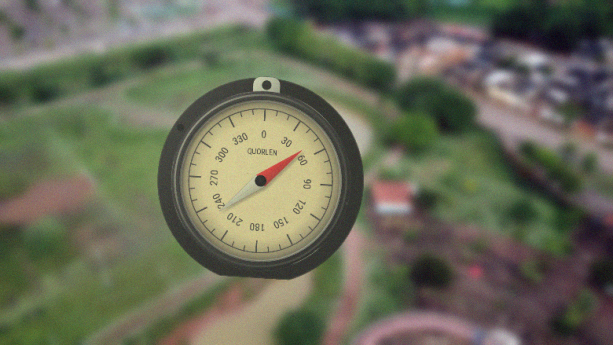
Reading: 50 °
